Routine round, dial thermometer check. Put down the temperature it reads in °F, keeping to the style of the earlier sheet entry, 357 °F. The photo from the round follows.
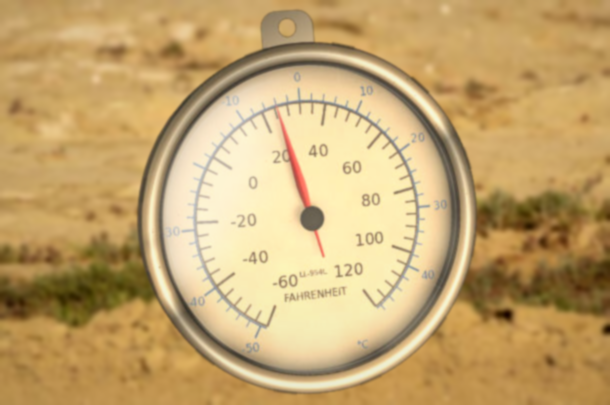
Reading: 24 °F
